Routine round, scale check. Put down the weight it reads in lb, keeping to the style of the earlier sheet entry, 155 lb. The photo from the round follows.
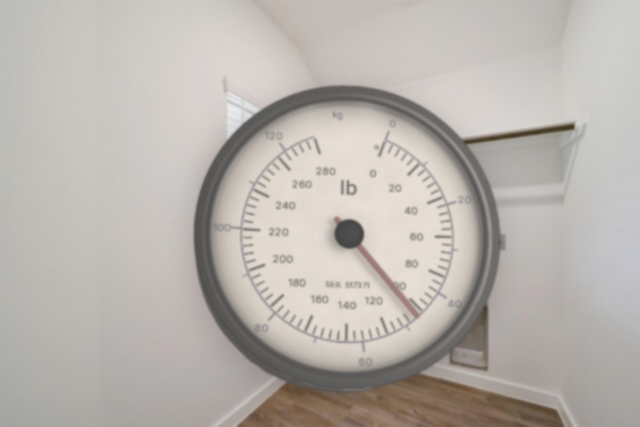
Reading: 104 lb
